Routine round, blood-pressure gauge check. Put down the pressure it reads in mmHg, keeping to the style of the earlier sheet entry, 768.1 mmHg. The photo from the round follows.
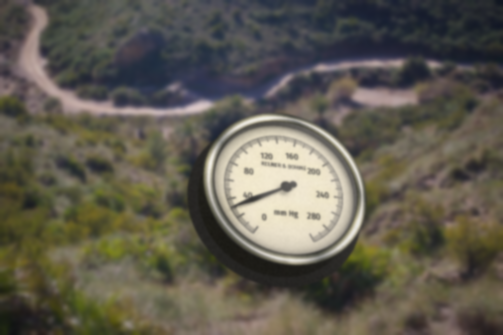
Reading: 30 mmHg
